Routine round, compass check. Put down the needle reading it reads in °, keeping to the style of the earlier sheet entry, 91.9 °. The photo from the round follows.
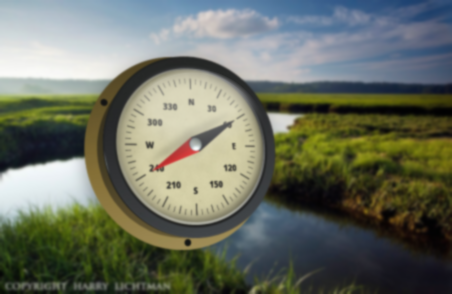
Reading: 240 °
